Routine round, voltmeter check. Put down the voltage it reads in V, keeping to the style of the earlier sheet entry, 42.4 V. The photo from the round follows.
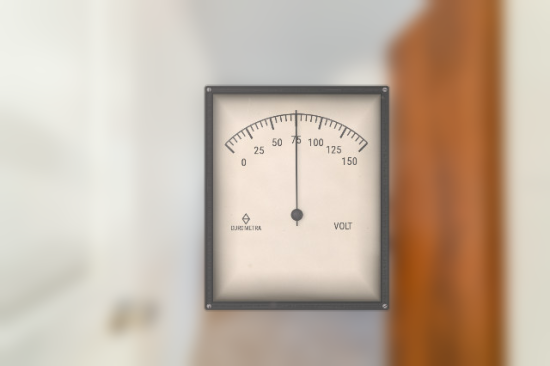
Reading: 75 V
